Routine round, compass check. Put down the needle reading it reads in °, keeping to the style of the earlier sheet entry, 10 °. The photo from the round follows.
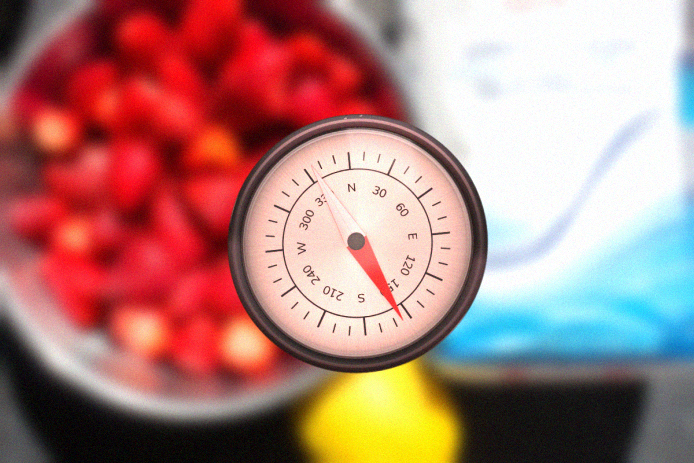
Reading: 155 °
